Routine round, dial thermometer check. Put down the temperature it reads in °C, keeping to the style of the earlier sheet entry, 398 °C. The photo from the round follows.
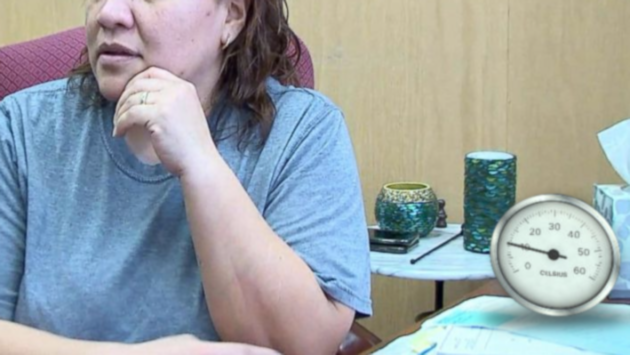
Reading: 10 °C
